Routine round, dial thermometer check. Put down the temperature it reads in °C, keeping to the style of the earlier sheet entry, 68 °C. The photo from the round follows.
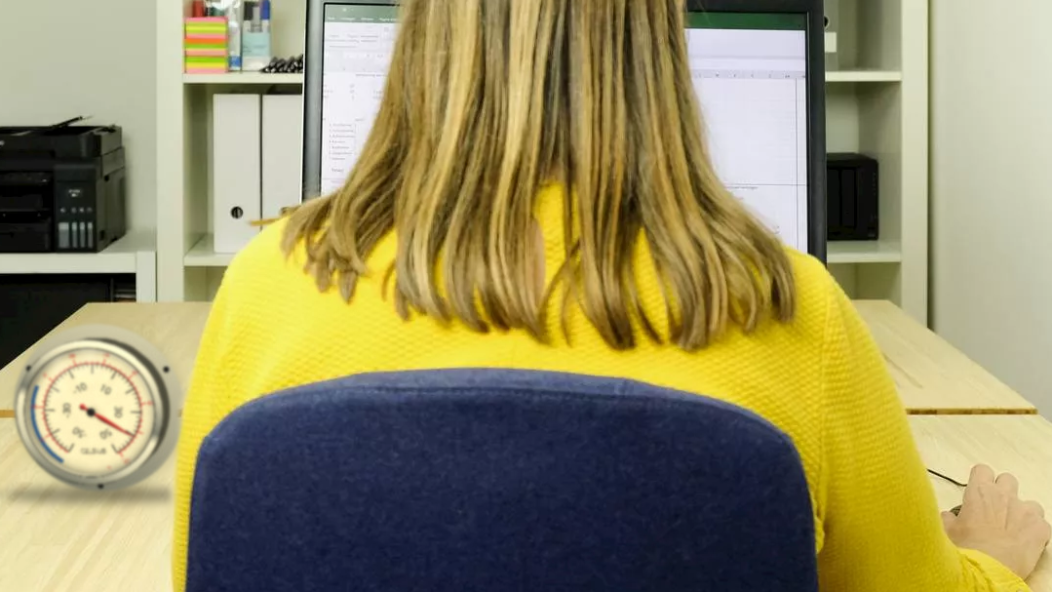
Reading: 40 °C
